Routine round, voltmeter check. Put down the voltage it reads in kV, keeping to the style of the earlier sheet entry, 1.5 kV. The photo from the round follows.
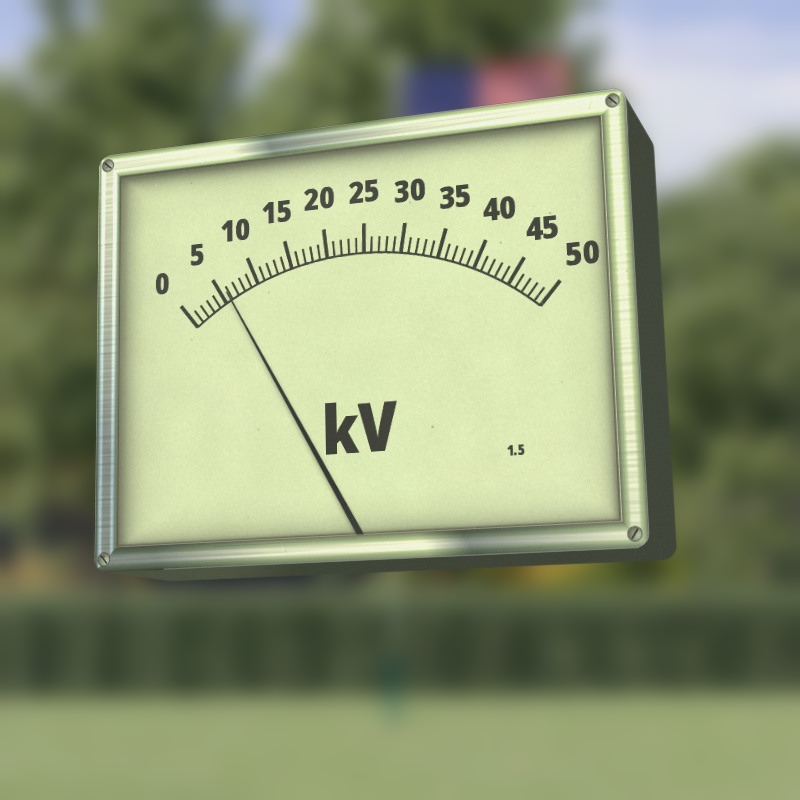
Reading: 6 kV
